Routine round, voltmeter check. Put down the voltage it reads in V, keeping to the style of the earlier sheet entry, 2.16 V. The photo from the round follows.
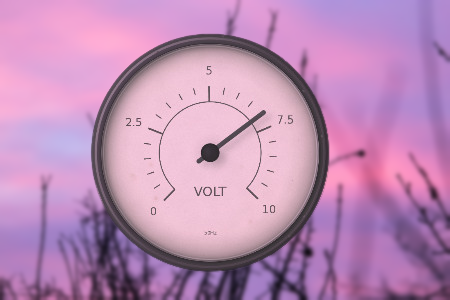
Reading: 7 V
